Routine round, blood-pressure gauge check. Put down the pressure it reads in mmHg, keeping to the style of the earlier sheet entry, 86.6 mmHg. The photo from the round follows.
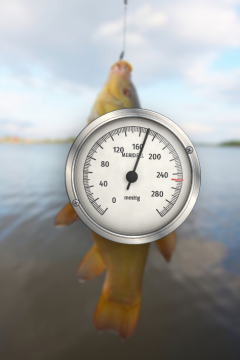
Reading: 170 mmHg
